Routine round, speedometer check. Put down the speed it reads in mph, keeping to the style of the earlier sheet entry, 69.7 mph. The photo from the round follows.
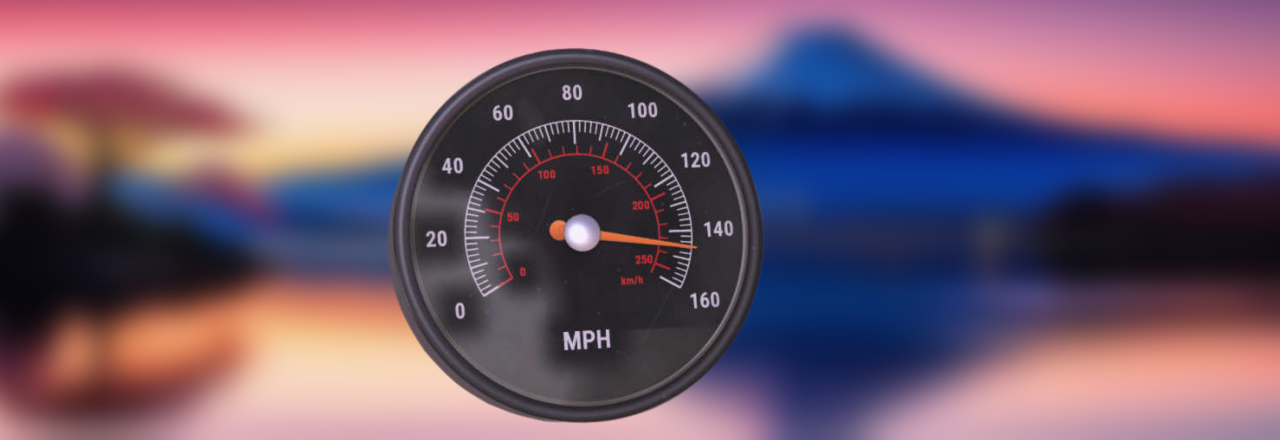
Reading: 146 mph
